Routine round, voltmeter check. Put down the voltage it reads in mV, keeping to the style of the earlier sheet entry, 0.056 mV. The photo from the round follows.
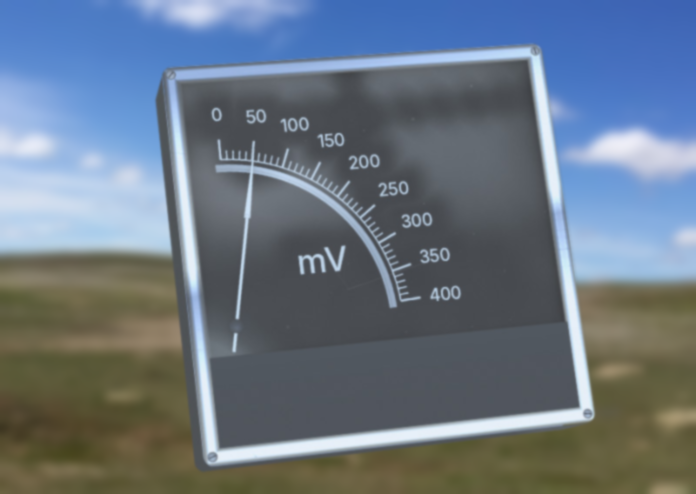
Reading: 50 mV
